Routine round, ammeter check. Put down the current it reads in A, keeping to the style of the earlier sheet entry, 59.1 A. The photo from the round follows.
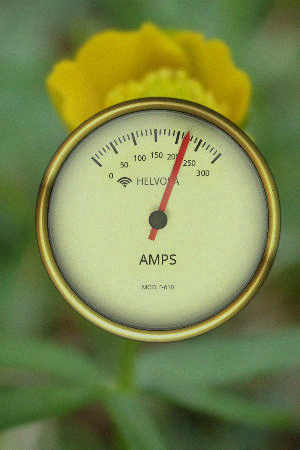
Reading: 220 A
